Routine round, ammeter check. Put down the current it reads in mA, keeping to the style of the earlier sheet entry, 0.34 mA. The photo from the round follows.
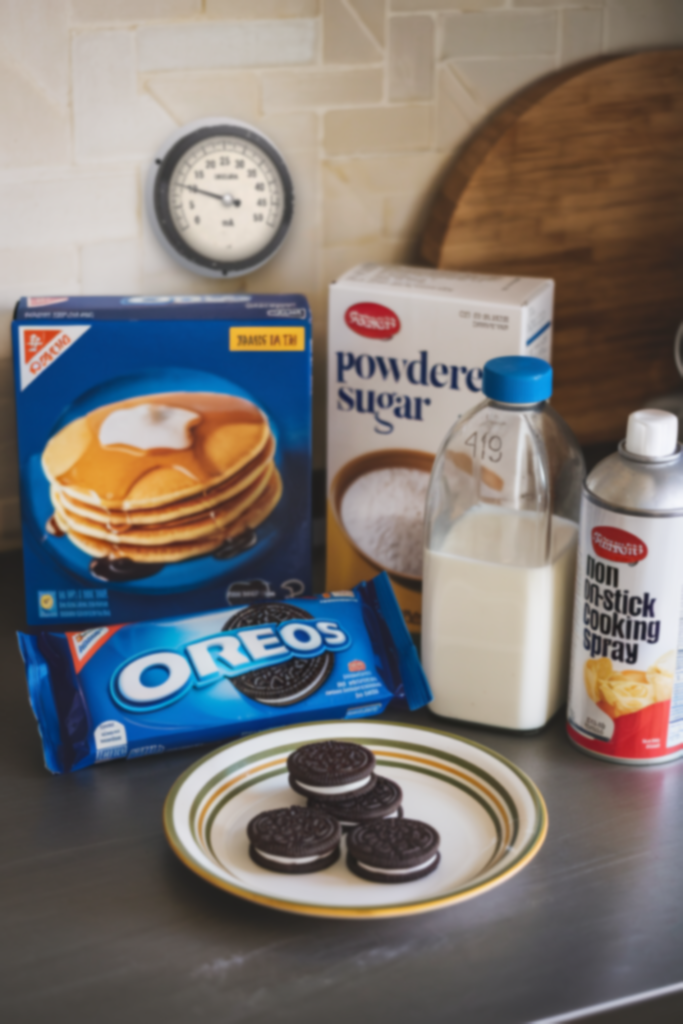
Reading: 10 mA
